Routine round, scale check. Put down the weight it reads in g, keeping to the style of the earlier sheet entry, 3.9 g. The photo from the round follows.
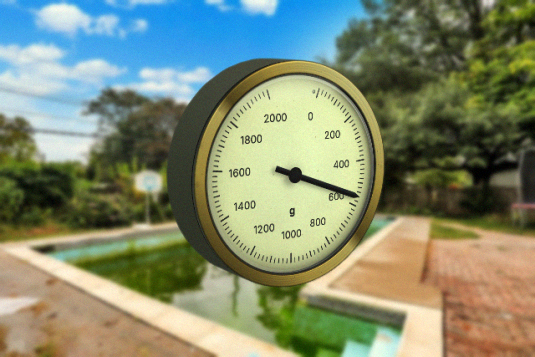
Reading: 560 g
